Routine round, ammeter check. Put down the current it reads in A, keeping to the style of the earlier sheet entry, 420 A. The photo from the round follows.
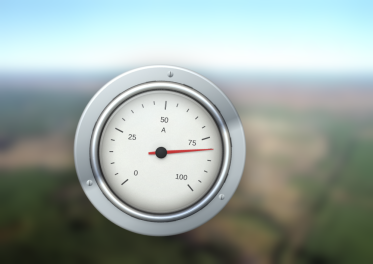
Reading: 80 A
